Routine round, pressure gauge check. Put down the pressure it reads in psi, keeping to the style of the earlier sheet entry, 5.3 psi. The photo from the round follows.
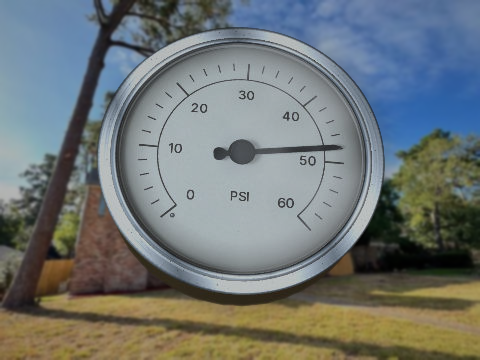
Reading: 48 psi
